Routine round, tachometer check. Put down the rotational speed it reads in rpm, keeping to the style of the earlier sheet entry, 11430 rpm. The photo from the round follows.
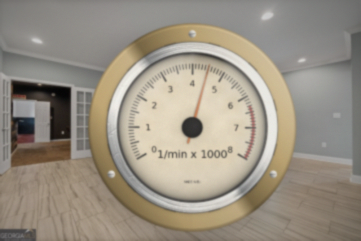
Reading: 4500 rpm
